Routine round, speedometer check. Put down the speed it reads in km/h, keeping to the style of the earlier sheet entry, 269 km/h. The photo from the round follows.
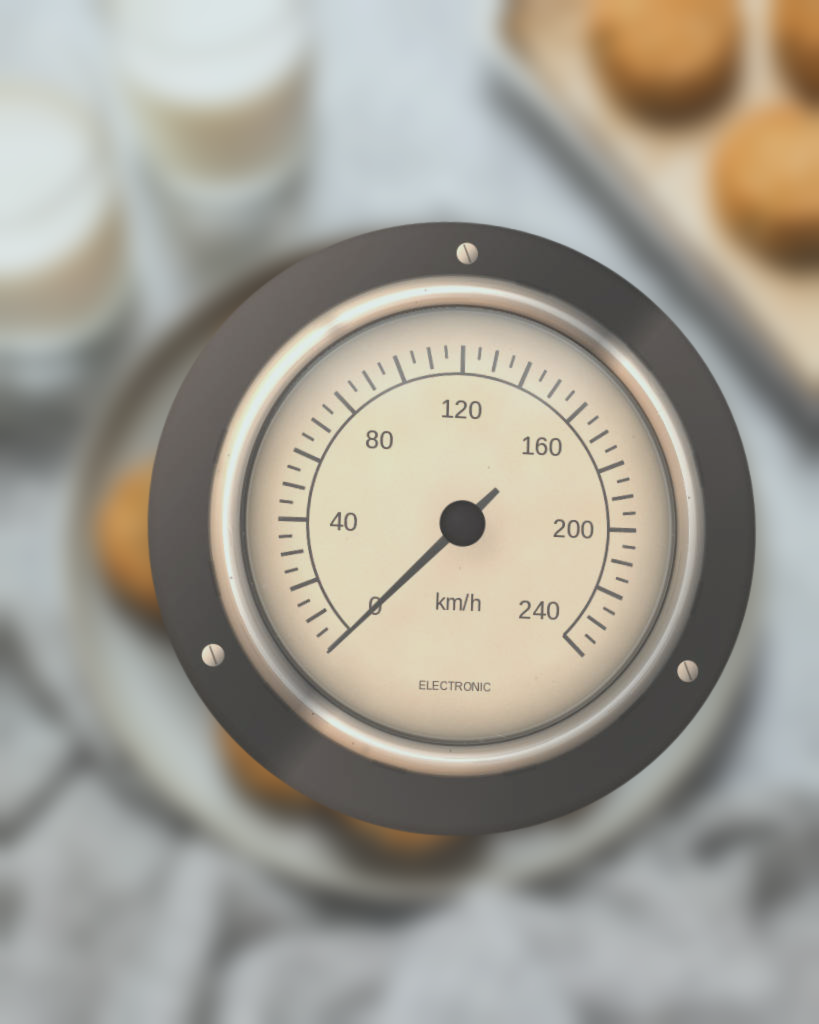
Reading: 0 km/h
